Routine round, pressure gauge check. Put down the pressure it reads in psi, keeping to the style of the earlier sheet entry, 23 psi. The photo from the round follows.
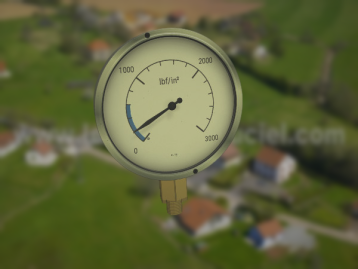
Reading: 200 psi
